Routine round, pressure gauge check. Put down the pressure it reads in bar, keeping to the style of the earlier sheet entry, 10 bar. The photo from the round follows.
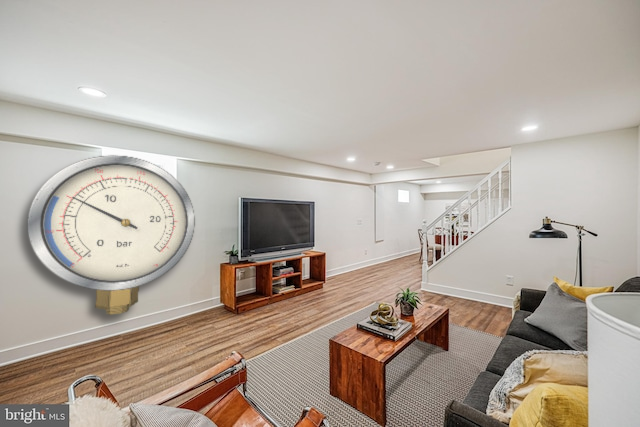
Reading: 7 bar
